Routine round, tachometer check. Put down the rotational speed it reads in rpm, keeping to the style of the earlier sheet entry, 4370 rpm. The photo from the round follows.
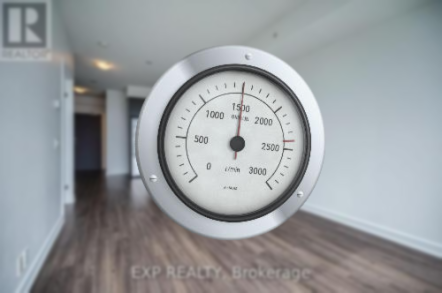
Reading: 1500 rpm
